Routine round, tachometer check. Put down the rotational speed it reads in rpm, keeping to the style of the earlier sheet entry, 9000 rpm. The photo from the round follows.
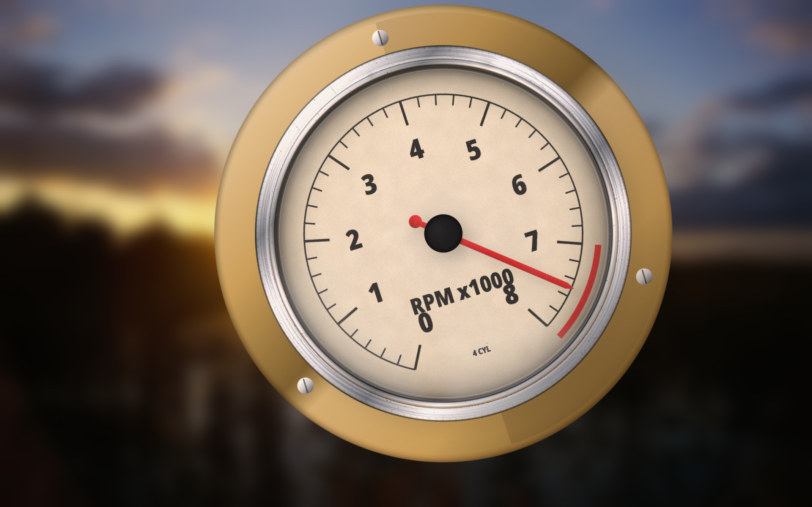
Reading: 7500 rpm
